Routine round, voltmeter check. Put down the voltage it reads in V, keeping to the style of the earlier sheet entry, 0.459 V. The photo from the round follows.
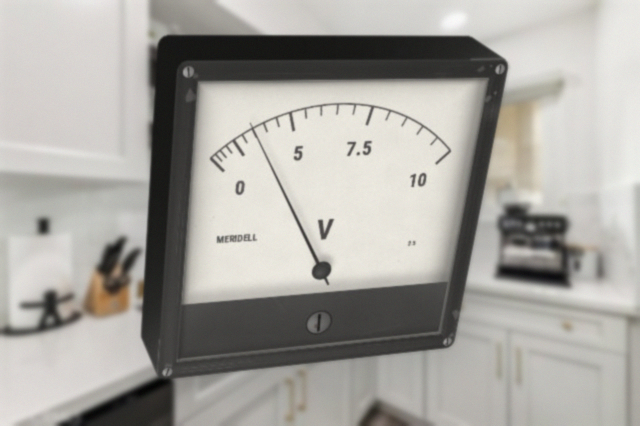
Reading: 3.5 V
